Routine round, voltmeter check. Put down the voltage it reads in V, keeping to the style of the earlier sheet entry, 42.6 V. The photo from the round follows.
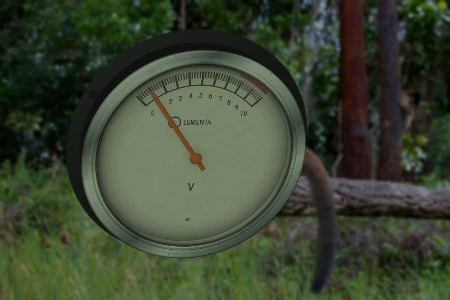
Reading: 1 V
